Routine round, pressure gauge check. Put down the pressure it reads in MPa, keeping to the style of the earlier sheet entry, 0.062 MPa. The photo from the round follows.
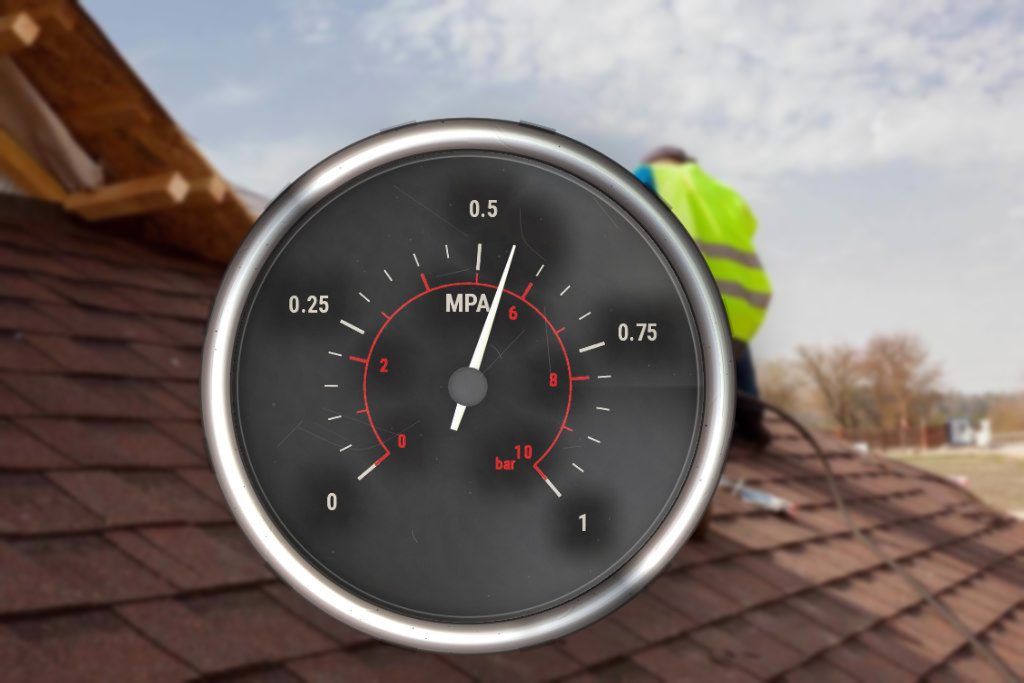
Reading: 0.55 MPa
